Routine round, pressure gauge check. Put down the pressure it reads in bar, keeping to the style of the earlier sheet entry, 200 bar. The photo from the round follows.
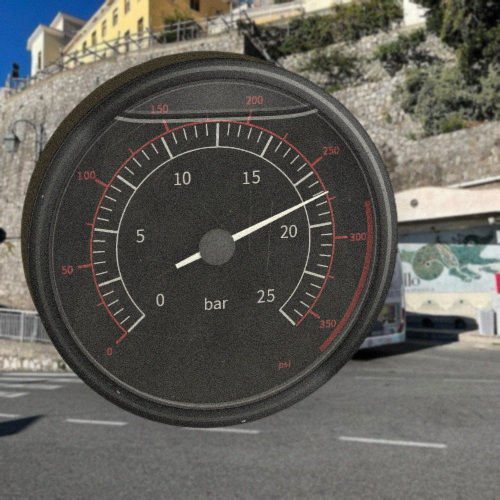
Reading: 18.5 bar
